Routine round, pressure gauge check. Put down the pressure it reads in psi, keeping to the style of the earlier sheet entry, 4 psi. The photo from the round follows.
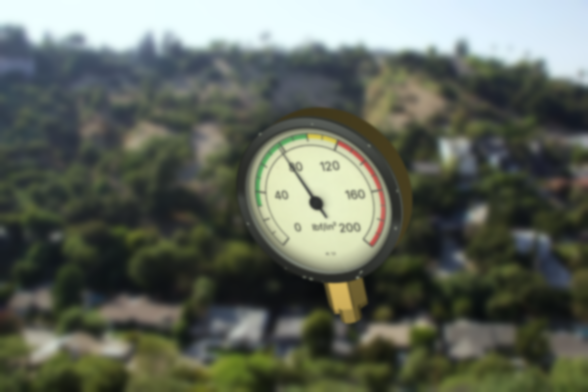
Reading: 80 psi
